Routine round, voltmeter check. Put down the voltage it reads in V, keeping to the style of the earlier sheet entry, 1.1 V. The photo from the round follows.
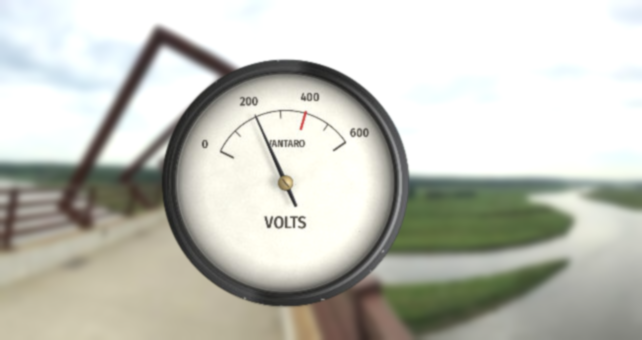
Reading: 200 V
